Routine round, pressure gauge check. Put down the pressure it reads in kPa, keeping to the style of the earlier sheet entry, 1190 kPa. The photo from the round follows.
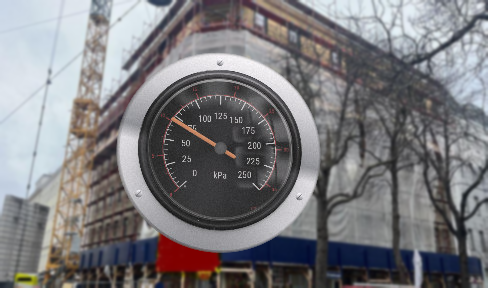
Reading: 70 kPa
